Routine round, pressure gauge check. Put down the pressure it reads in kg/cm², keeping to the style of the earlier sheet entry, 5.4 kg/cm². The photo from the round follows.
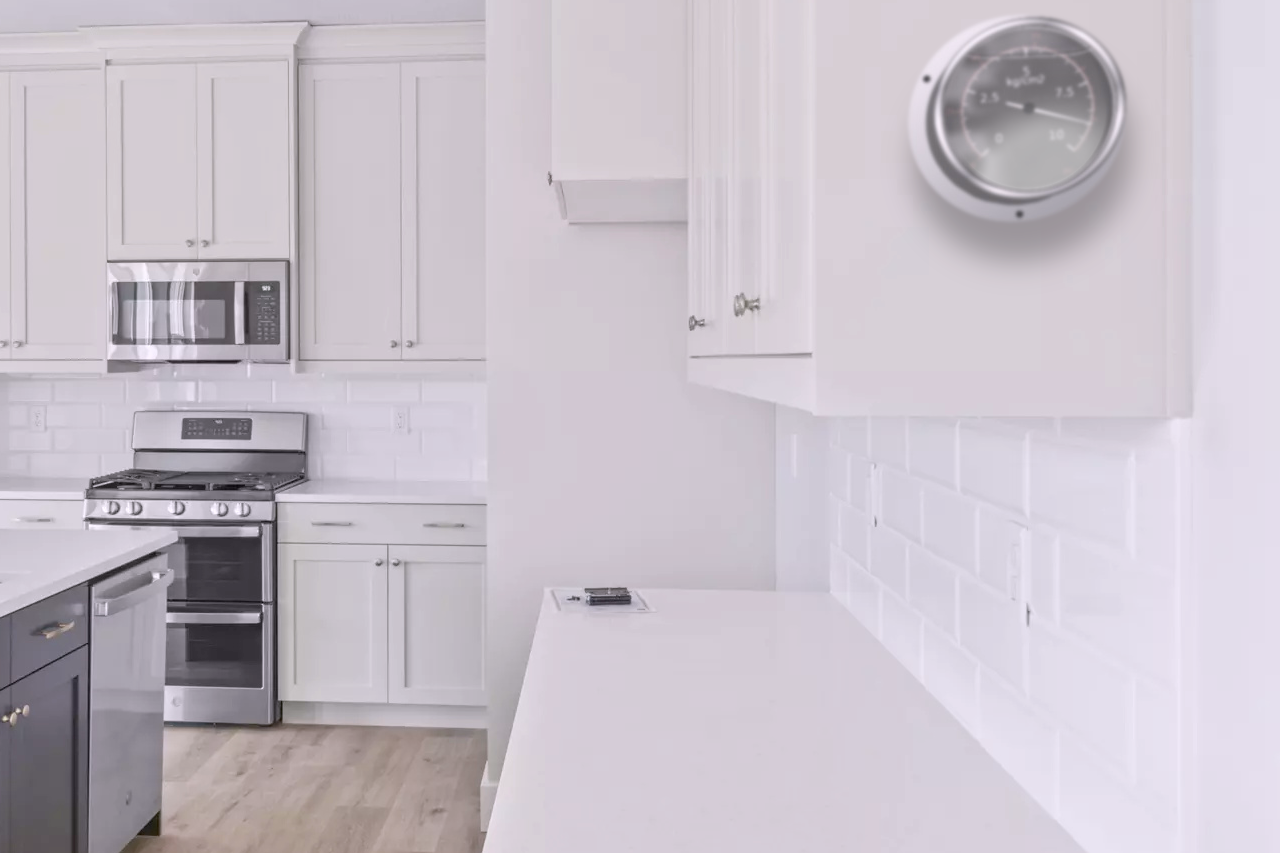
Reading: 9 kg/cm²
